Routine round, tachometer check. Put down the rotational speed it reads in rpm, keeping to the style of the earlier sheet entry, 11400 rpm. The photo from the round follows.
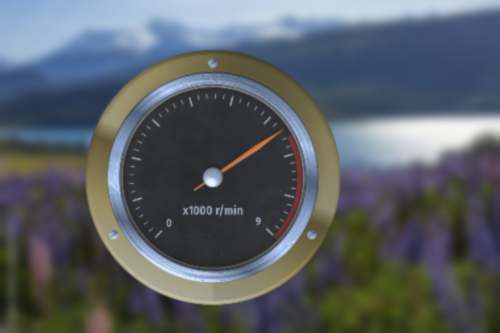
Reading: 6400 rpm
